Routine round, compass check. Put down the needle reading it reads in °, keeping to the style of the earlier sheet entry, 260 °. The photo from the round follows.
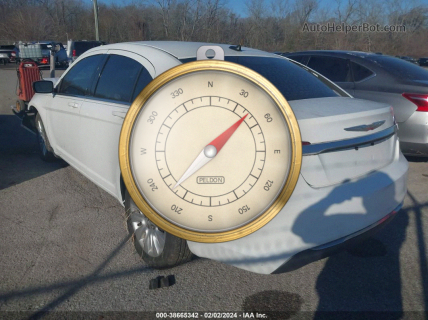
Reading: 45 °
